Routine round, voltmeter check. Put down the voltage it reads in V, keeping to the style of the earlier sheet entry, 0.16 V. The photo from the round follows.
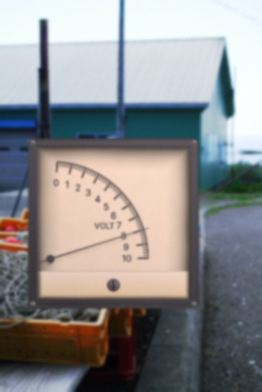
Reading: 8 V
